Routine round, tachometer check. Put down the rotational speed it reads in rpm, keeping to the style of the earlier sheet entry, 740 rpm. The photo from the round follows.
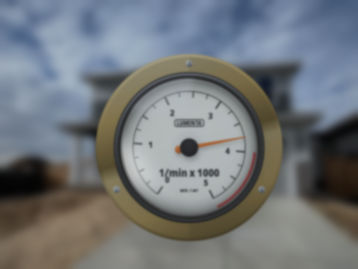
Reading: 3750 rpm
